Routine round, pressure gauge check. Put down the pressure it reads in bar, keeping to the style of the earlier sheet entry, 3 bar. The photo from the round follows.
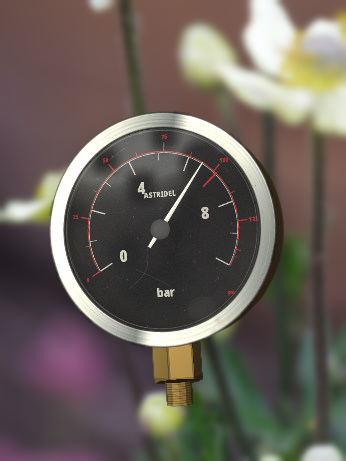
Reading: 6.5 bar
